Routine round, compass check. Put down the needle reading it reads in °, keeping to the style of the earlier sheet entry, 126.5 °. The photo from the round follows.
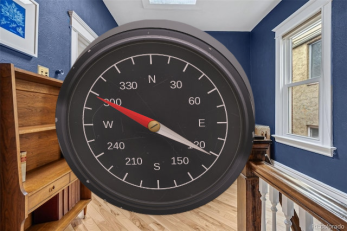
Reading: 300 °
